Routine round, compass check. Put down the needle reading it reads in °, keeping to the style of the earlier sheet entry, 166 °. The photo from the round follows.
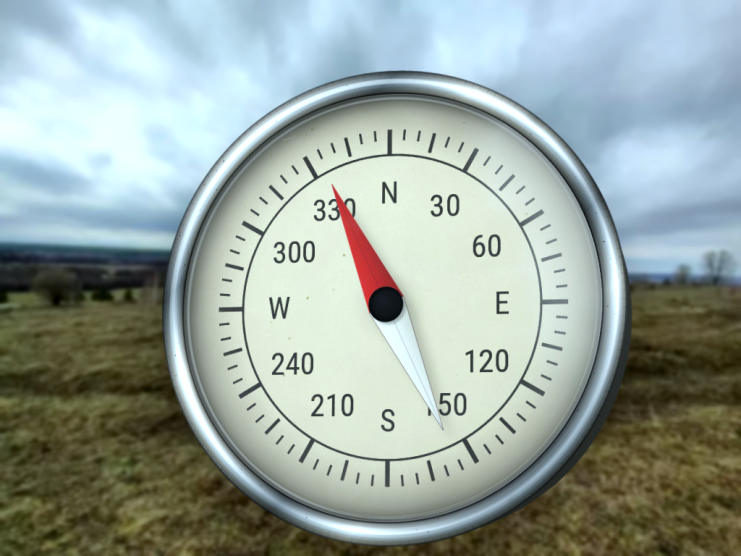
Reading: 335 °
